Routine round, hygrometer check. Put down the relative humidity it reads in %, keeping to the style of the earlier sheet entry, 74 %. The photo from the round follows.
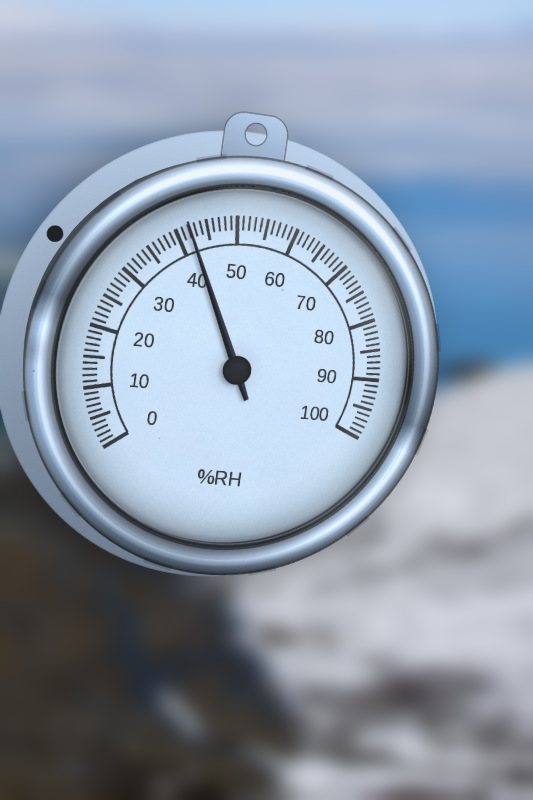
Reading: 42 %
